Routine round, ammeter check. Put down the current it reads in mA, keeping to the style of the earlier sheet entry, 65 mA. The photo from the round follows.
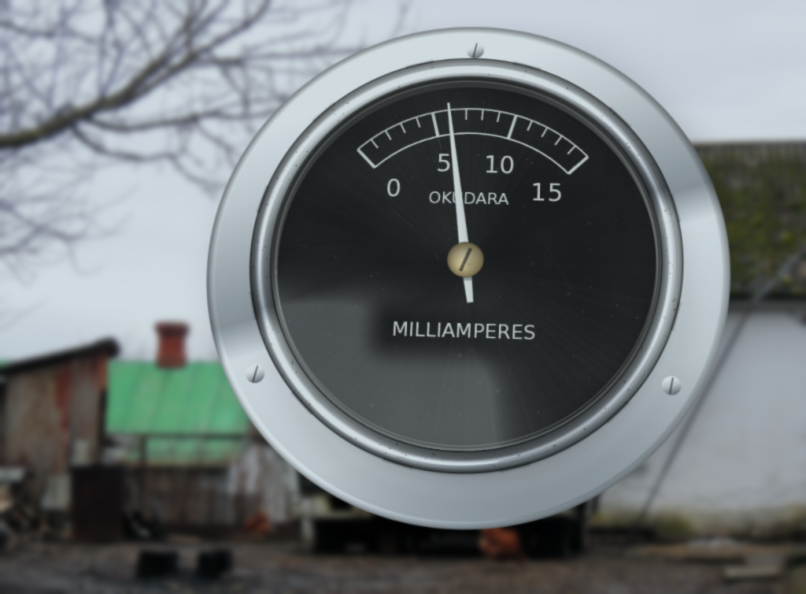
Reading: 6 mA
